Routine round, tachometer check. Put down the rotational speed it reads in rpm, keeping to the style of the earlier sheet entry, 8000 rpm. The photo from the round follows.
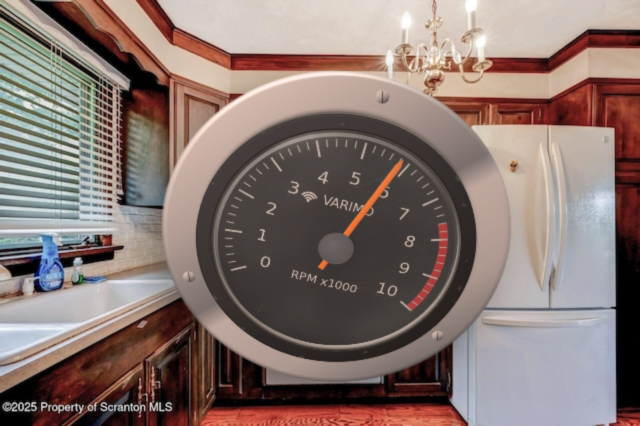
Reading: 5800 rpm
